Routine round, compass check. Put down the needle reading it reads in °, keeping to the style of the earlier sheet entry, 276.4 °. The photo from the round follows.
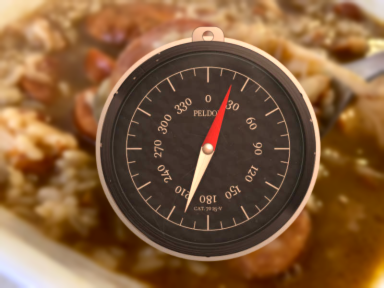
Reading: 20 °
